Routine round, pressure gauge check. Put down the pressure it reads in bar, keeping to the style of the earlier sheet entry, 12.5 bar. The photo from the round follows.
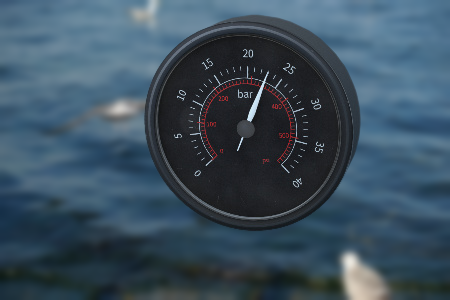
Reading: 23 bar
